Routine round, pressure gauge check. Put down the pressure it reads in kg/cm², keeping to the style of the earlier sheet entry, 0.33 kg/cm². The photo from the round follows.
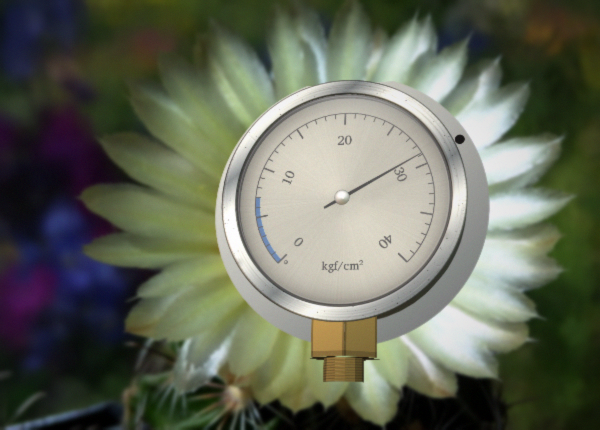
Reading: 29 kg/cm²
